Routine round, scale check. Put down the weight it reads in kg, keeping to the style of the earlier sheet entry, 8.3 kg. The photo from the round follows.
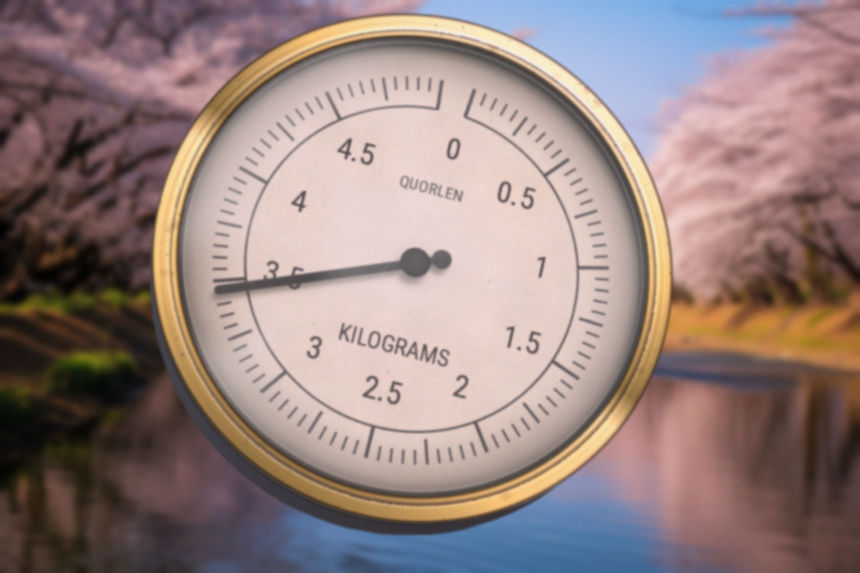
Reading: 3.45 kg
